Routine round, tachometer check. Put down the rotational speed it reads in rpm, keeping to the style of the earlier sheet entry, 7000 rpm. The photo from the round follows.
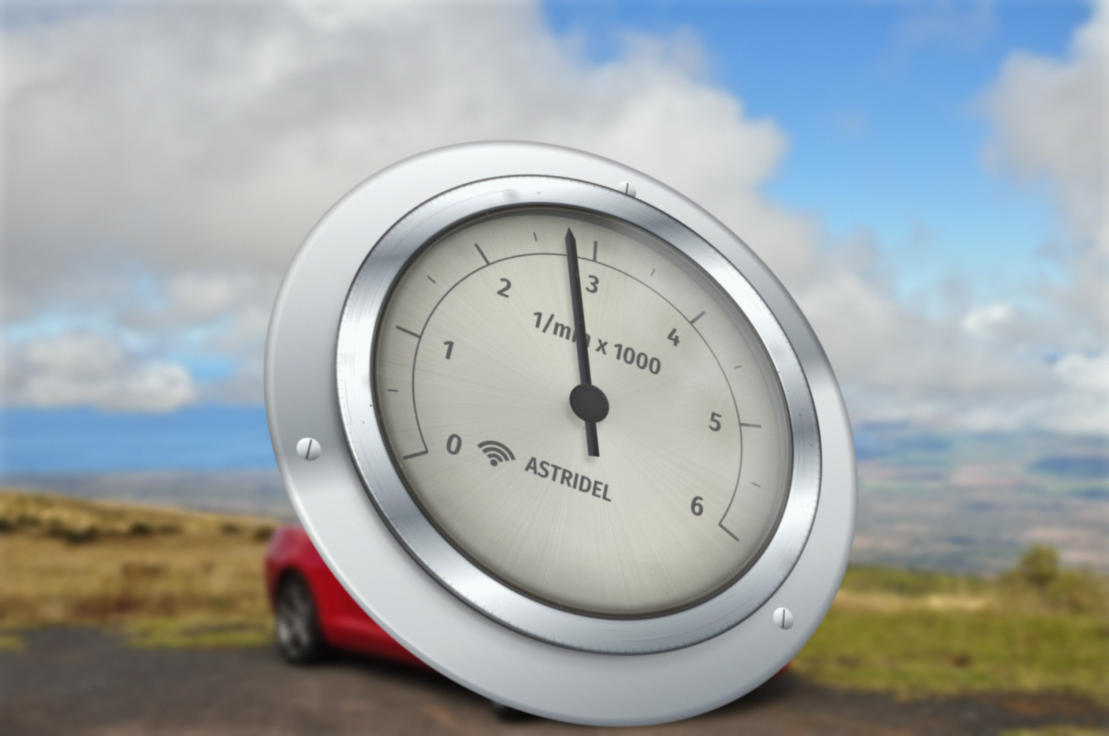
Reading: 2750 rpm
